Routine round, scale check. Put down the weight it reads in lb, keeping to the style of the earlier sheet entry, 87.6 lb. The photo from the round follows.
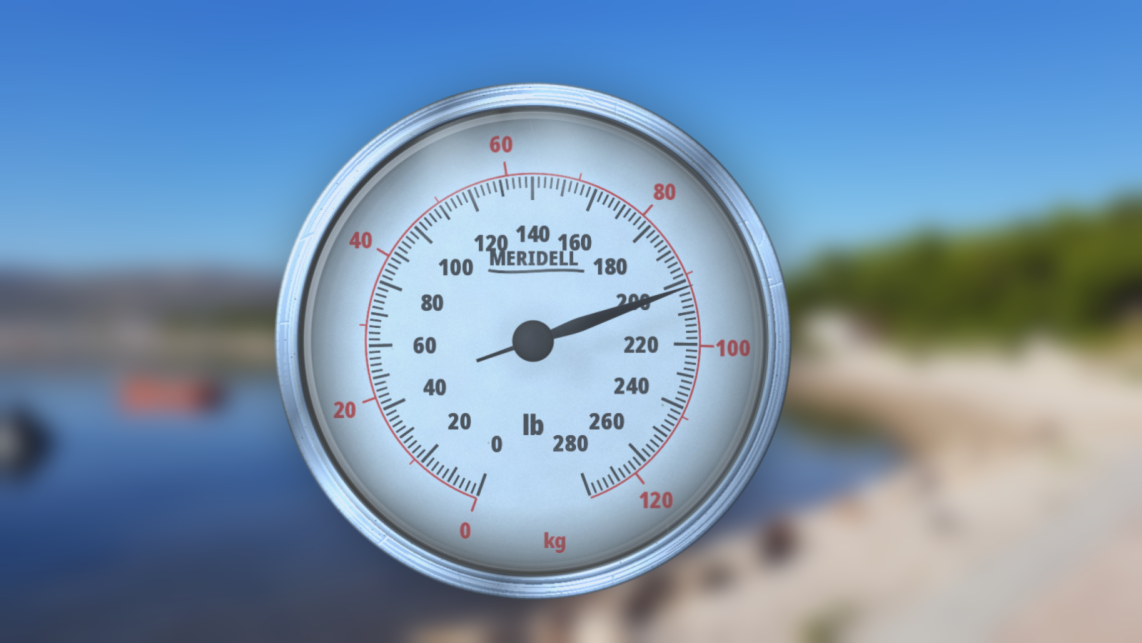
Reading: 202 lb
